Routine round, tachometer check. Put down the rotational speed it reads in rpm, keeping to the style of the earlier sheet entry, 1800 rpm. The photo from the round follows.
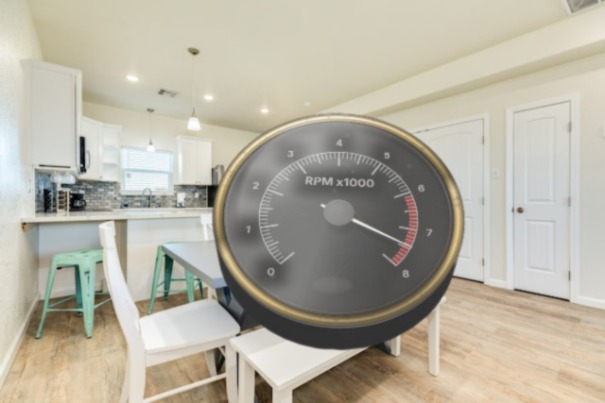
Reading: 7500 rpm
